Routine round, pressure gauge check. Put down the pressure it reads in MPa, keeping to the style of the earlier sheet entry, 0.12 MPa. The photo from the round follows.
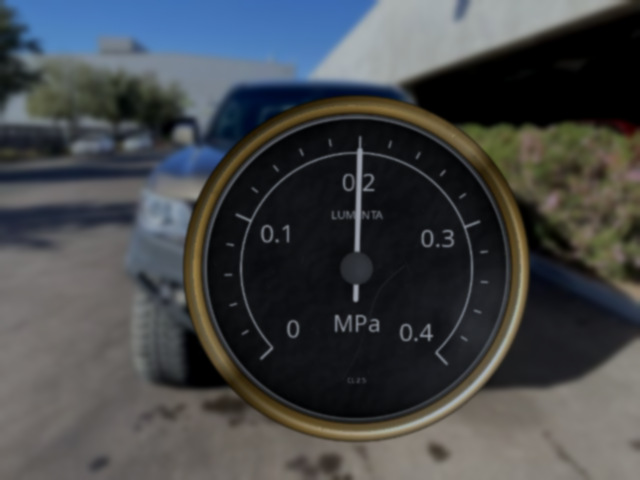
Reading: 0.2 MPa
